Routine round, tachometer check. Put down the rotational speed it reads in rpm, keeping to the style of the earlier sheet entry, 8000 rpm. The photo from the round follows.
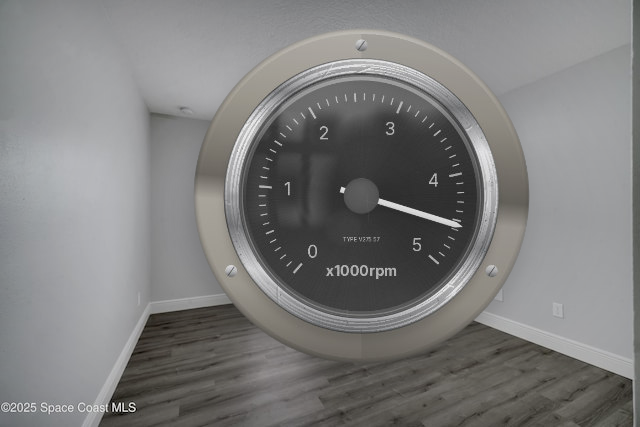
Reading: 4550 rpm
